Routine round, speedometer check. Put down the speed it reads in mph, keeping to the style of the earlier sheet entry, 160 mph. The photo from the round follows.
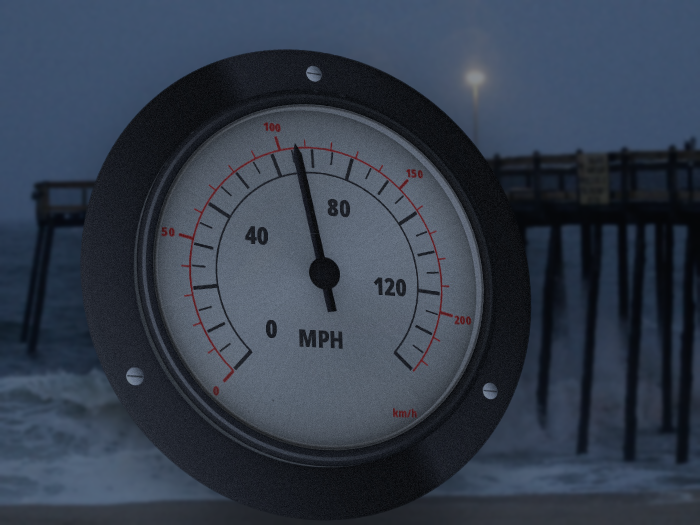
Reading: 65 mph
